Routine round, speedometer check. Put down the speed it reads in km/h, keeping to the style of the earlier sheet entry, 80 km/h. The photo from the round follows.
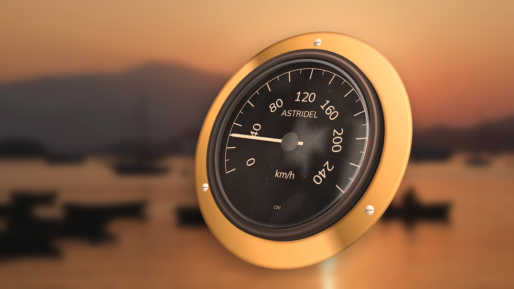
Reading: 30 km/h
